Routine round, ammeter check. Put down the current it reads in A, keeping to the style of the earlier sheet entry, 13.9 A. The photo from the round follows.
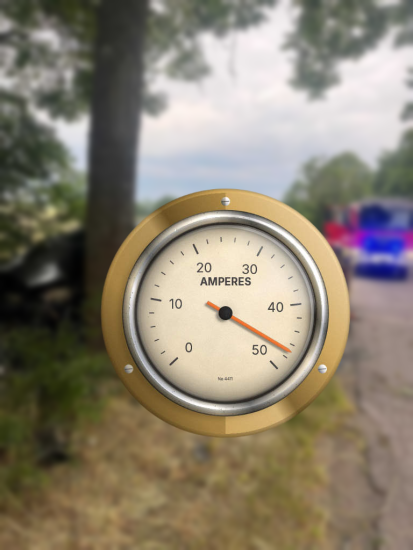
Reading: 47 A
